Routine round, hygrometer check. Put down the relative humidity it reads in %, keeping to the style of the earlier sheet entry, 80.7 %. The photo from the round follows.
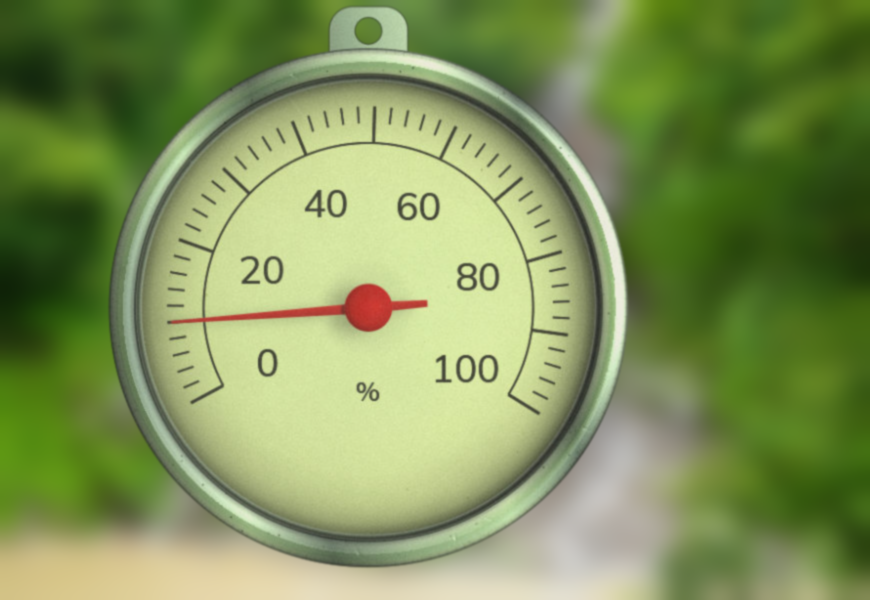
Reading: 10 %
